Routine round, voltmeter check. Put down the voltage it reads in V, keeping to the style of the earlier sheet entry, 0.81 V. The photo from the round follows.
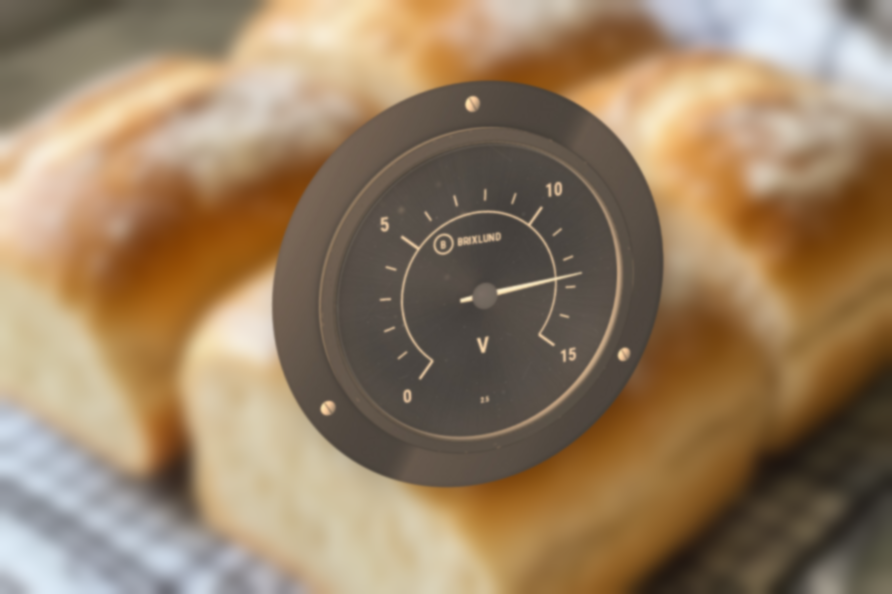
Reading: 12.5 V
